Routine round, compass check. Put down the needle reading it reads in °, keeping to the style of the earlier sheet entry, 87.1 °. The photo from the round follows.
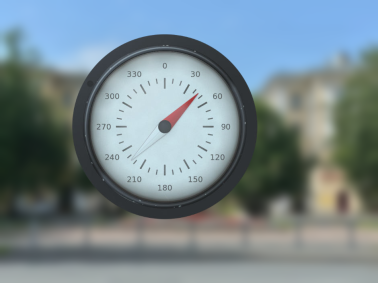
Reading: 45 °
